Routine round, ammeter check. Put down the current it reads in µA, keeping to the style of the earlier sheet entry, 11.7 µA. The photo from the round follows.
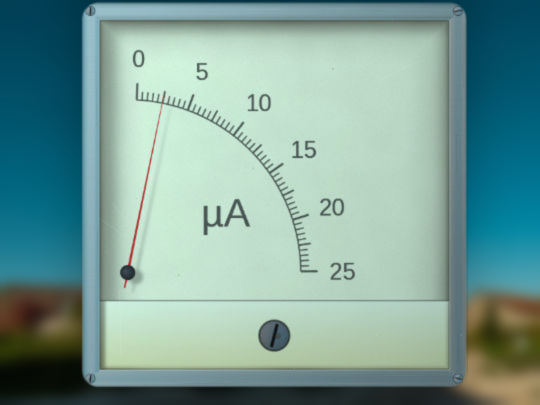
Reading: 2.5 µA
